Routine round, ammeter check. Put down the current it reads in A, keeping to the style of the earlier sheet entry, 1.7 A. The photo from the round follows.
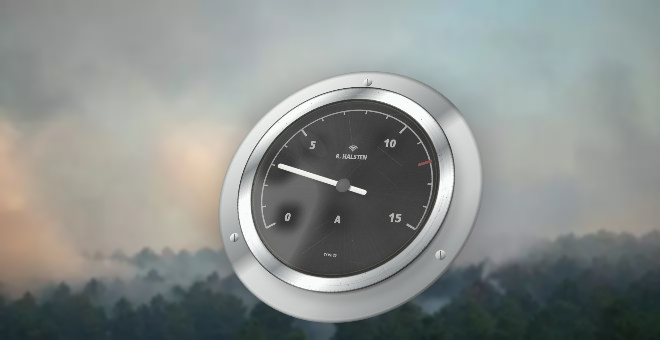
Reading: 3 A
